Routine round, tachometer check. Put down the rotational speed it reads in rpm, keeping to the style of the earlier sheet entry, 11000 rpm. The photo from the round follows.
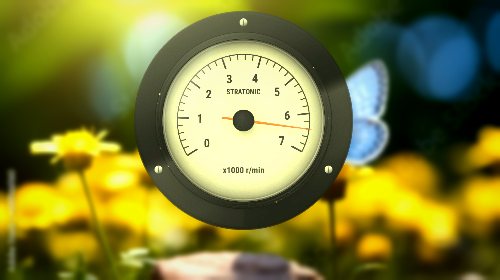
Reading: 6400 rpm
